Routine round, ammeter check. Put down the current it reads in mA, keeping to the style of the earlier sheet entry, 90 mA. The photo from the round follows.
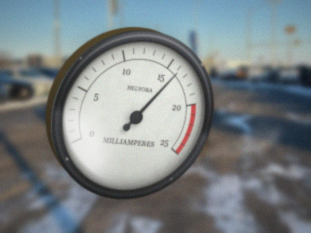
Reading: 16 mA
